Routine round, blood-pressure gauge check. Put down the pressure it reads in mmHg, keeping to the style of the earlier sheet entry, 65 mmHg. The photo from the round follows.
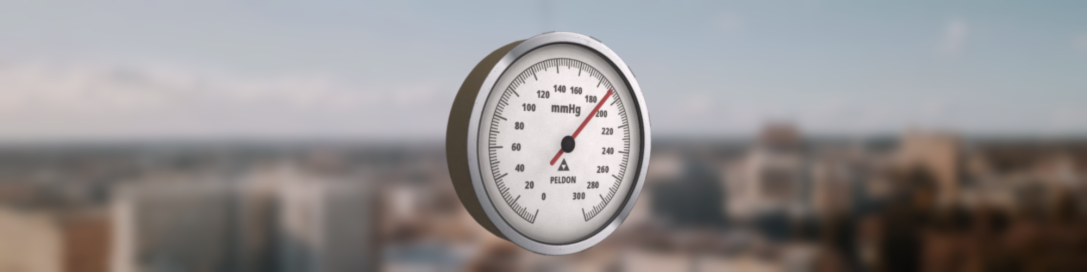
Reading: 190 mmHg
